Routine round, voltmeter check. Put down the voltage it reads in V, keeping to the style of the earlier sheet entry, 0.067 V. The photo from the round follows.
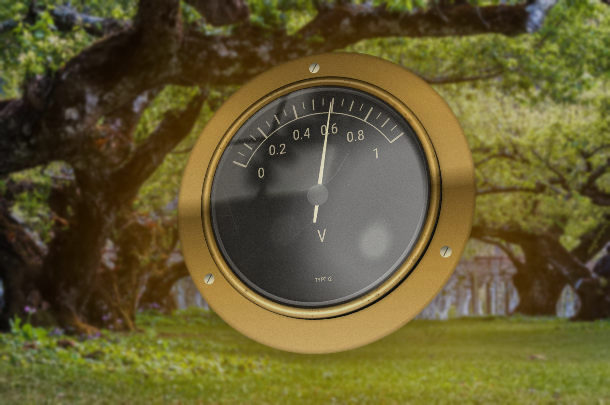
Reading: 0.6 V
